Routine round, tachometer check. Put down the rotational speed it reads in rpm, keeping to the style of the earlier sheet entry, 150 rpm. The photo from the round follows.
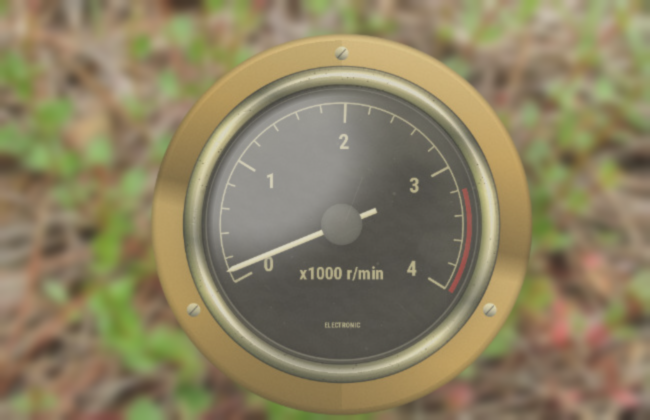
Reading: 100 rpm
